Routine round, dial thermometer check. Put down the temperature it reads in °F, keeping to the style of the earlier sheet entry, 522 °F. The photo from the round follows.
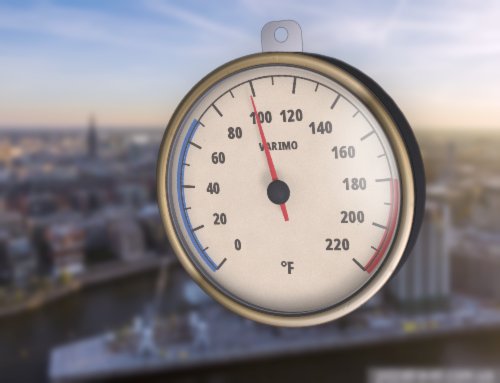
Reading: 100 °F
